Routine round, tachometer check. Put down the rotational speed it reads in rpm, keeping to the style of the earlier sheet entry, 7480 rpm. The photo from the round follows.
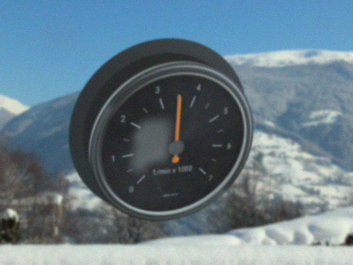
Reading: 3500 rpm
